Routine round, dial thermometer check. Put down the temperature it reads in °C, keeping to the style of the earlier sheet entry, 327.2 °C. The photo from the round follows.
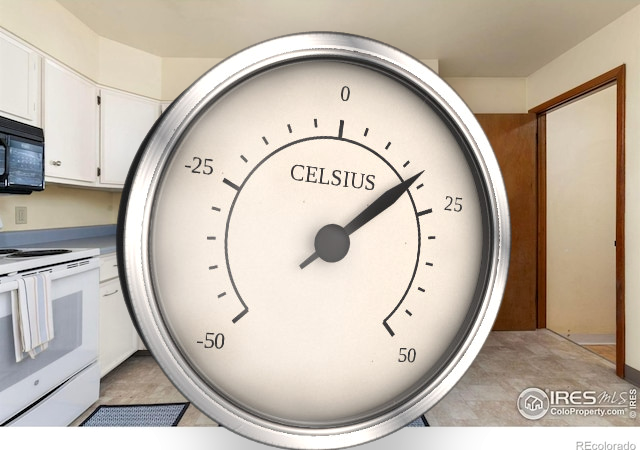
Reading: 17.5 °C
